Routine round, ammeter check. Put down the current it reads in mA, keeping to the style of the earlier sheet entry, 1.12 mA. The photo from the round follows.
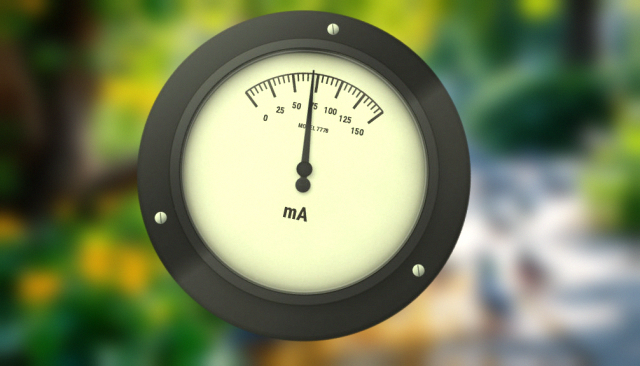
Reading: 70 mA
